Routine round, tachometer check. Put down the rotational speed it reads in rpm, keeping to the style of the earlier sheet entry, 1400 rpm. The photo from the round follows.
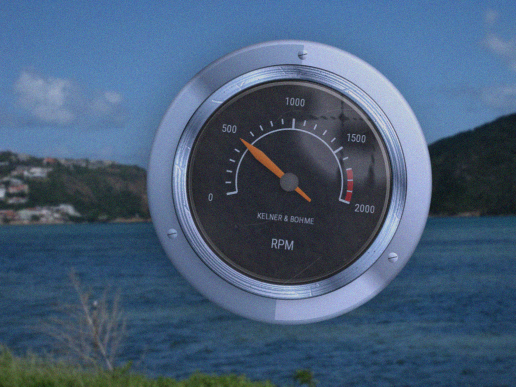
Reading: 500 rpm
